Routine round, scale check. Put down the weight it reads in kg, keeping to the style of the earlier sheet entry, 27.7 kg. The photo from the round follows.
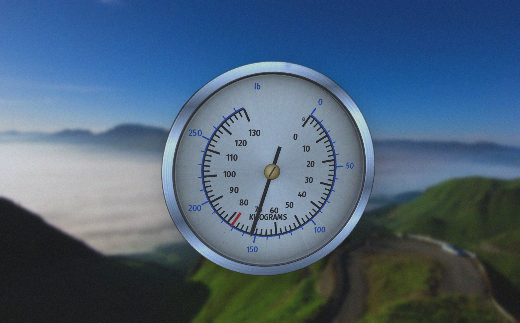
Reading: 70 kg
